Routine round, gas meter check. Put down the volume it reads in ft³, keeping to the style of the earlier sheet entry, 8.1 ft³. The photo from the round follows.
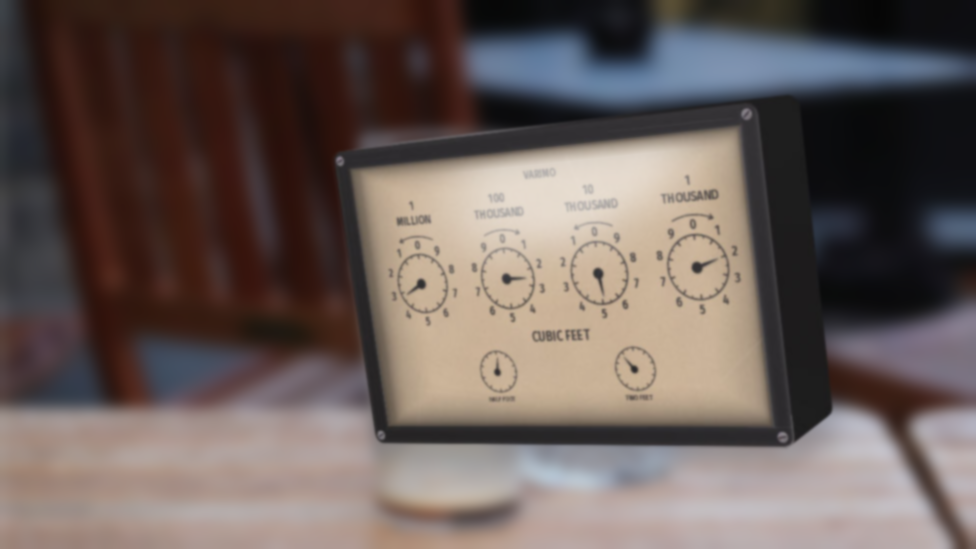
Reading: 325200 ft³
